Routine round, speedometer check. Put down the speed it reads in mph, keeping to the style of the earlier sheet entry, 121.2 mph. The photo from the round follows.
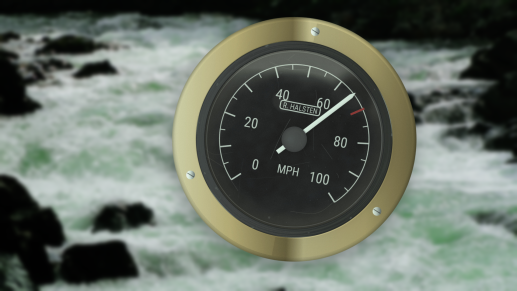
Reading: 65 mph
